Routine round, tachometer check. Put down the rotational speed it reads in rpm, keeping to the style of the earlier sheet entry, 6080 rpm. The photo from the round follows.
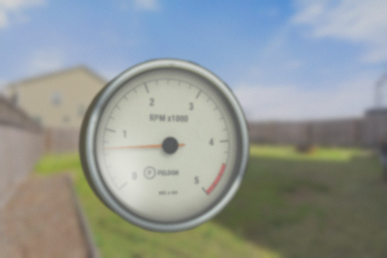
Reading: 700 rpm
